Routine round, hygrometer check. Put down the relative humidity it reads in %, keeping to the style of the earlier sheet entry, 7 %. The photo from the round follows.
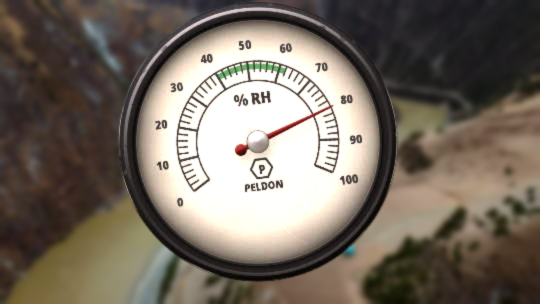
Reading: 80 %
